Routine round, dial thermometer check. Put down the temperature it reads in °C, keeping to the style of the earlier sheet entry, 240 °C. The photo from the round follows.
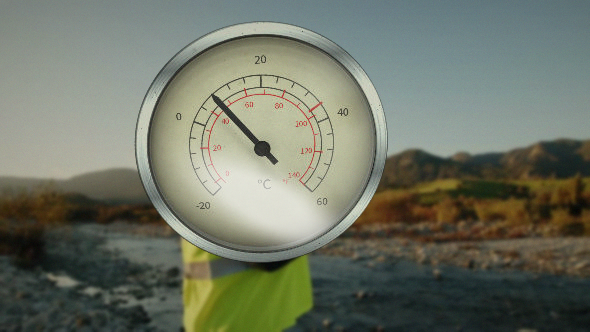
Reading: 8 °C
